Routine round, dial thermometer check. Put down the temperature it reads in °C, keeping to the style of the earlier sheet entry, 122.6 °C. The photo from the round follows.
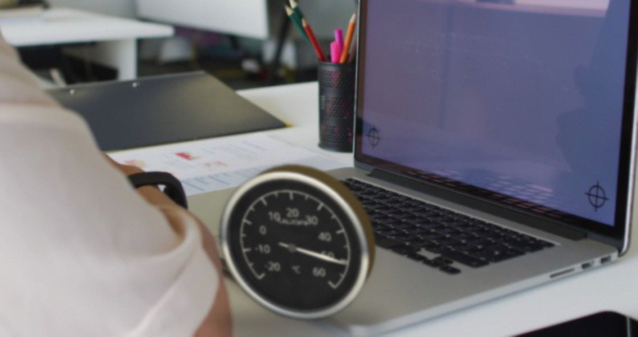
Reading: 50 °C
